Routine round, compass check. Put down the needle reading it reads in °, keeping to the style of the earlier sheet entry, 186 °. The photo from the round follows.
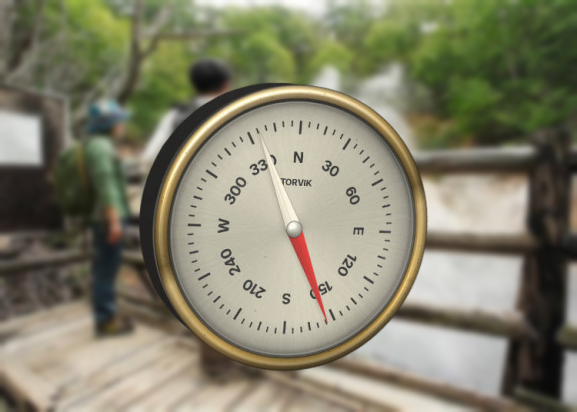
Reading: 155 °
